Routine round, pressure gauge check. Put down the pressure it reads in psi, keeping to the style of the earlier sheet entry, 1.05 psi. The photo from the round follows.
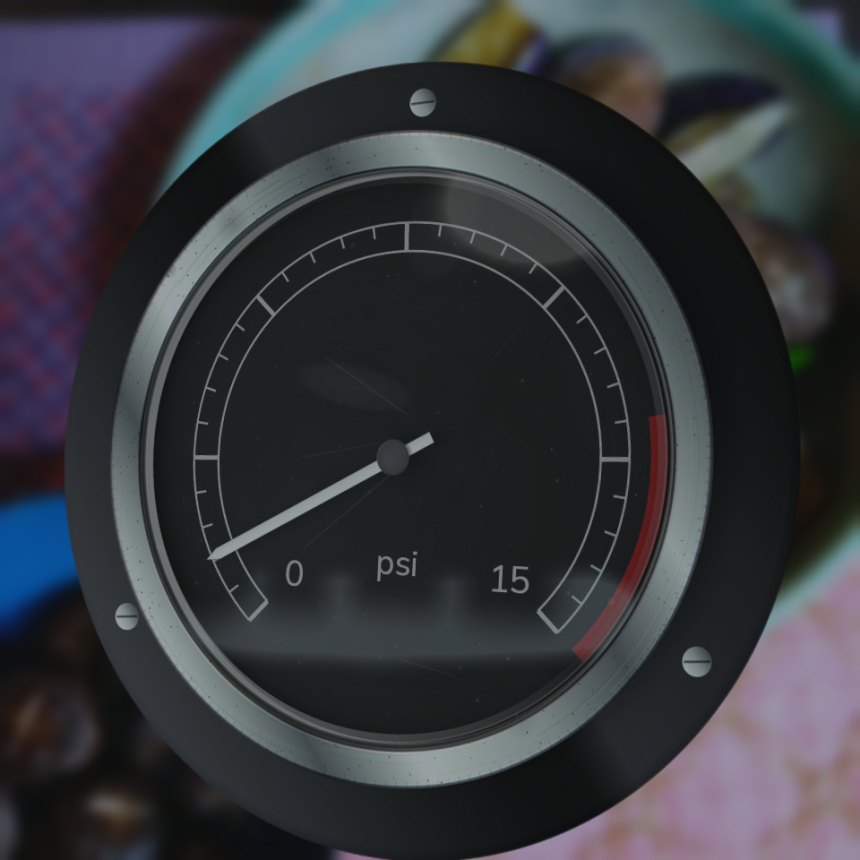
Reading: 1 psi
